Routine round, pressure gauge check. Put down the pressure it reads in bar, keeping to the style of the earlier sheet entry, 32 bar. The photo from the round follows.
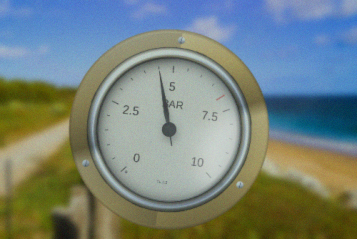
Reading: 4.5 bar
